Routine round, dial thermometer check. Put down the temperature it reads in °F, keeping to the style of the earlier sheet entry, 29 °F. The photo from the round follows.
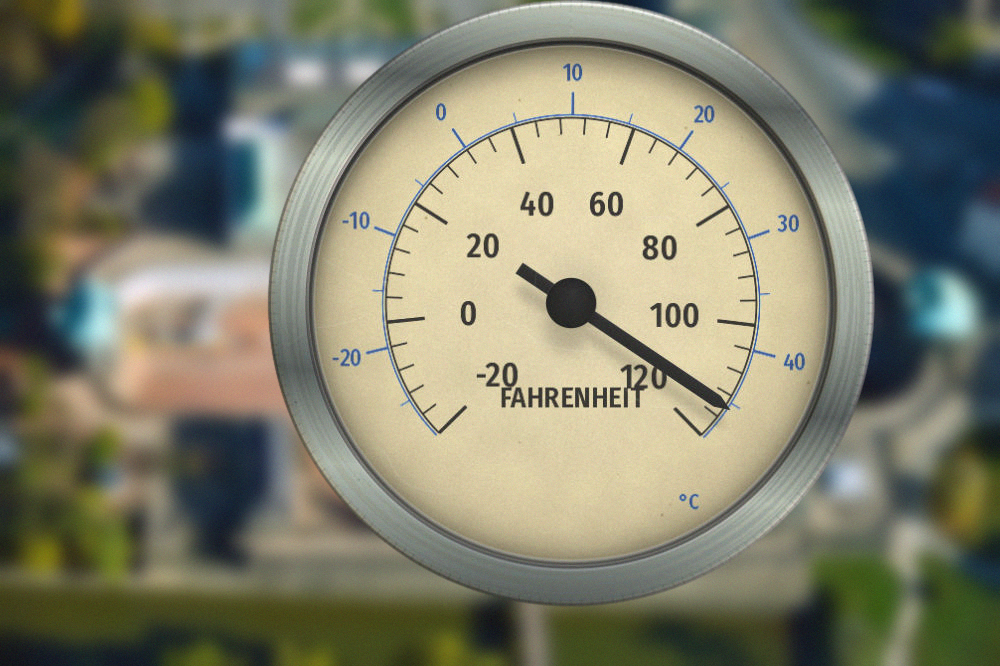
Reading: 114 °F
